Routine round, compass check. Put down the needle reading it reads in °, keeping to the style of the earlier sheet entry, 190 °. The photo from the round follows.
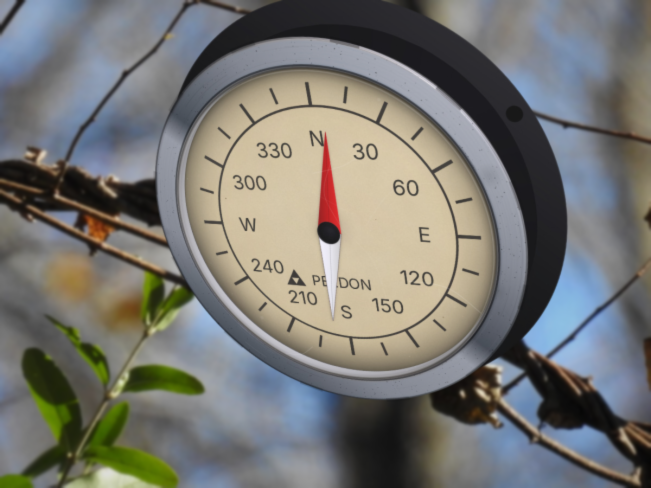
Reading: 7.5 °
